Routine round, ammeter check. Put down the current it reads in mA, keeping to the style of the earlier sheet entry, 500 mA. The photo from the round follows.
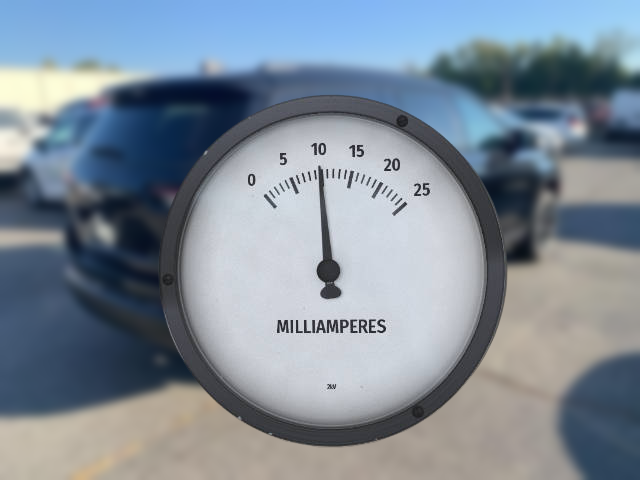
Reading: 10 mA
